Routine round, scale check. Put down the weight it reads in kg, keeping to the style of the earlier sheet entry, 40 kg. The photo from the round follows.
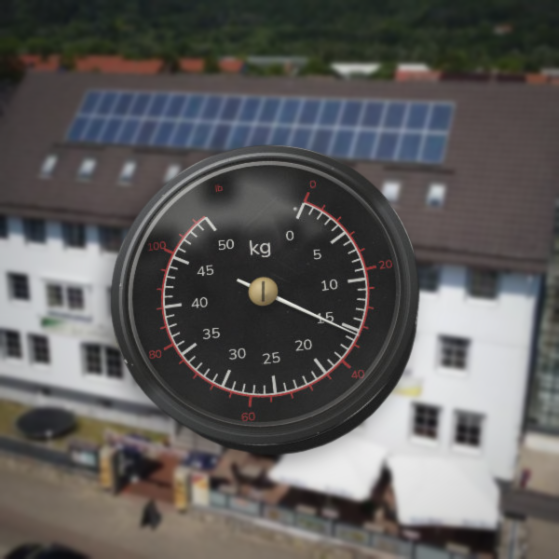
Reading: 15.5 kg
